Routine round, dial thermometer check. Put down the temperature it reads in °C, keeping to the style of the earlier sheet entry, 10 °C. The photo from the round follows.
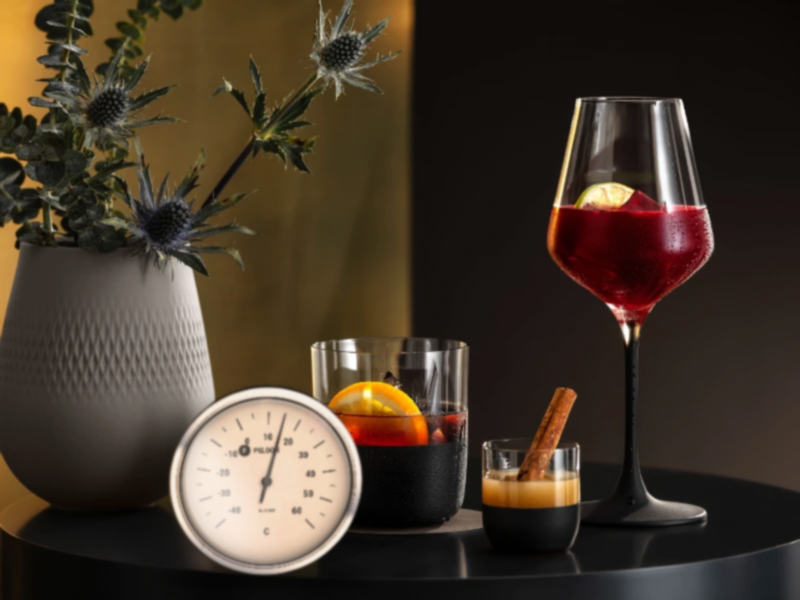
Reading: 15 °C
